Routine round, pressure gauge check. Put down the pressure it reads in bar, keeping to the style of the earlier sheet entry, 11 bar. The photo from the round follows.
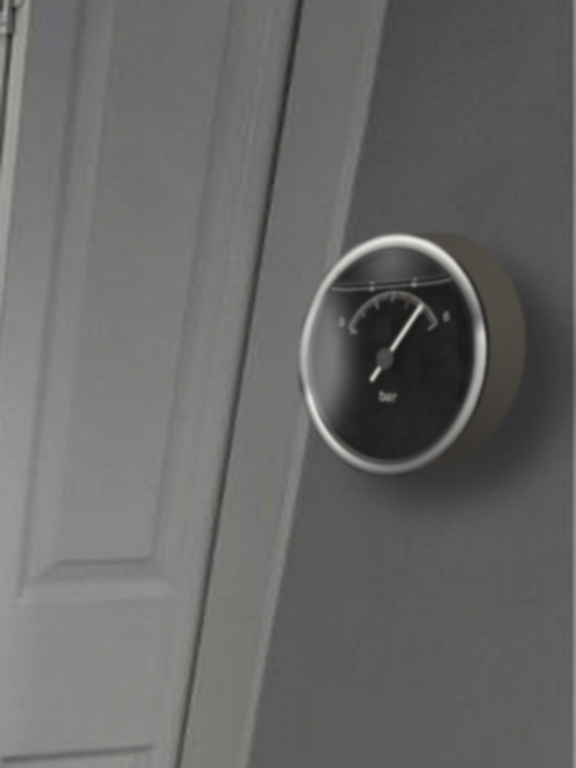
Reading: 5 bar
